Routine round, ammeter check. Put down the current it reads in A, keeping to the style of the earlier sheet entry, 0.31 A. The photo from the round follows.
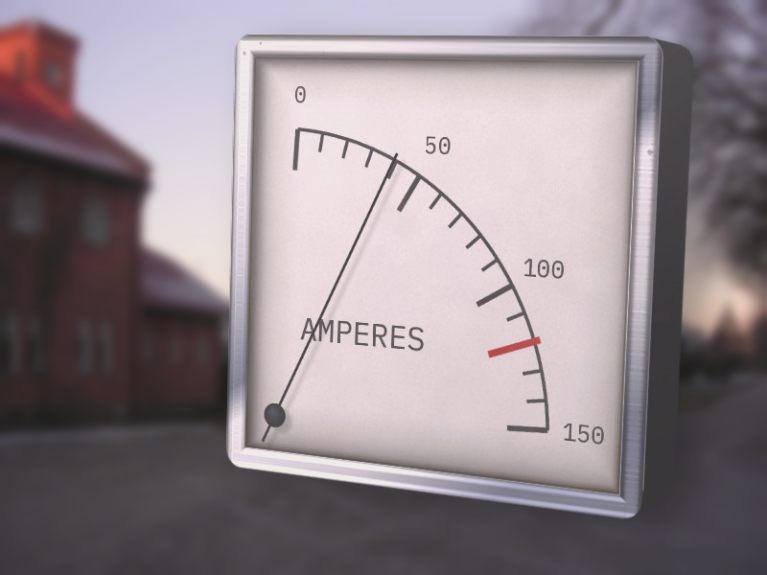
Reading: 40 A
